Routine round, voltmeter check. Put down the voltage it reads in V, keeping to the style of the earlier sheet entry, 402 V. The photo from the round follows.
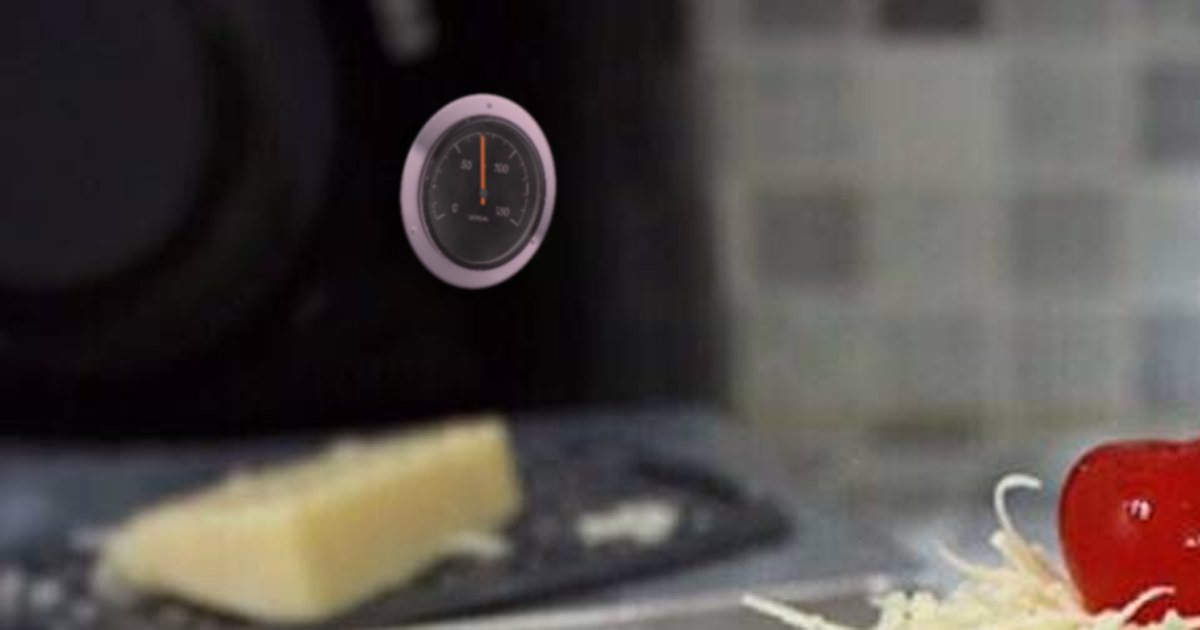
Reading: 70 V
